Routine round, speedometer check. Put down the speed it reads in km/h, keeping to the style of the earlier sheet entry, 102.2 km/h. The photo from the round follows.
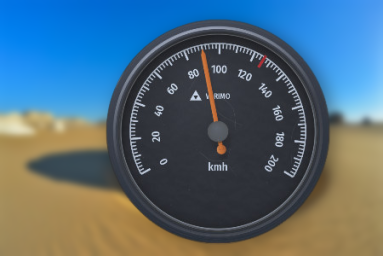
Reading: 90 km/h
